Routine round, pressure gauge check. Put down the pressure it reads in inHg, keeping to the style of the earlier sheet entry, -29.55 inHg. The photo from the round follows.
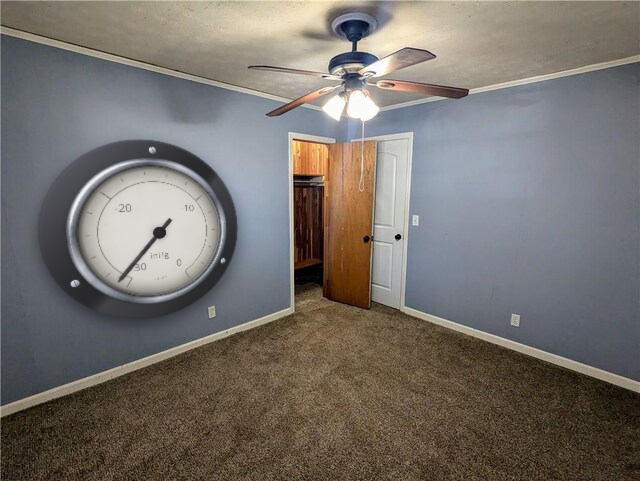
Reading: -29 inHg
